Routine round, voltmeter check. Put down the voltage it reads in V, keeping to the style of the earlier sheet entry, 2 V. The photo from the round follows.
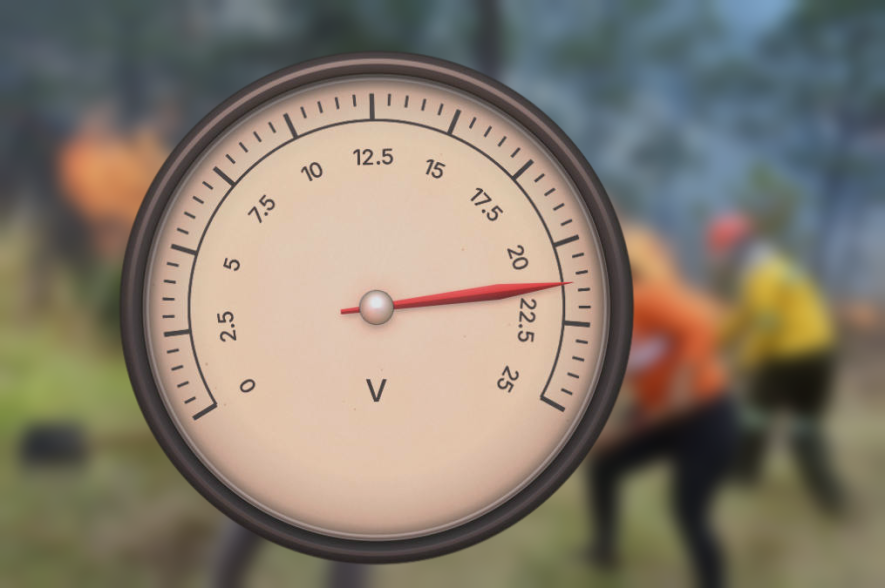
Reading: 21.25 V
